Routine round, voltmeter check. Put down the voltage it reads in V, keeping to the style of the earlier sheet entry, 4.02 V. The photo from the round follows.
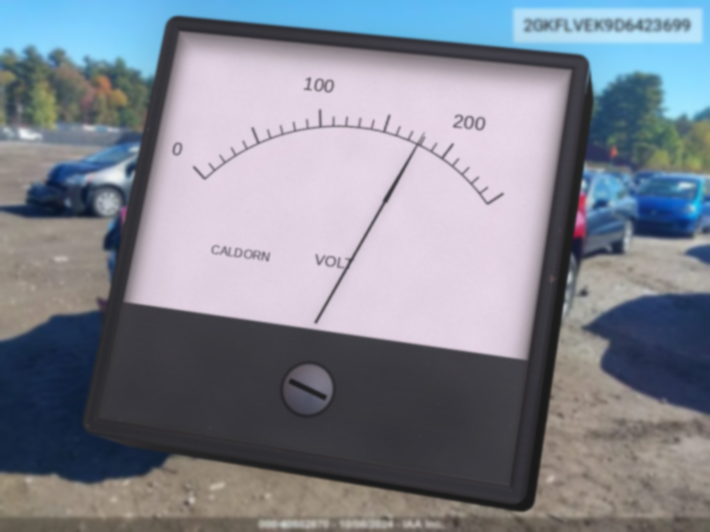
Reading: 180 V
